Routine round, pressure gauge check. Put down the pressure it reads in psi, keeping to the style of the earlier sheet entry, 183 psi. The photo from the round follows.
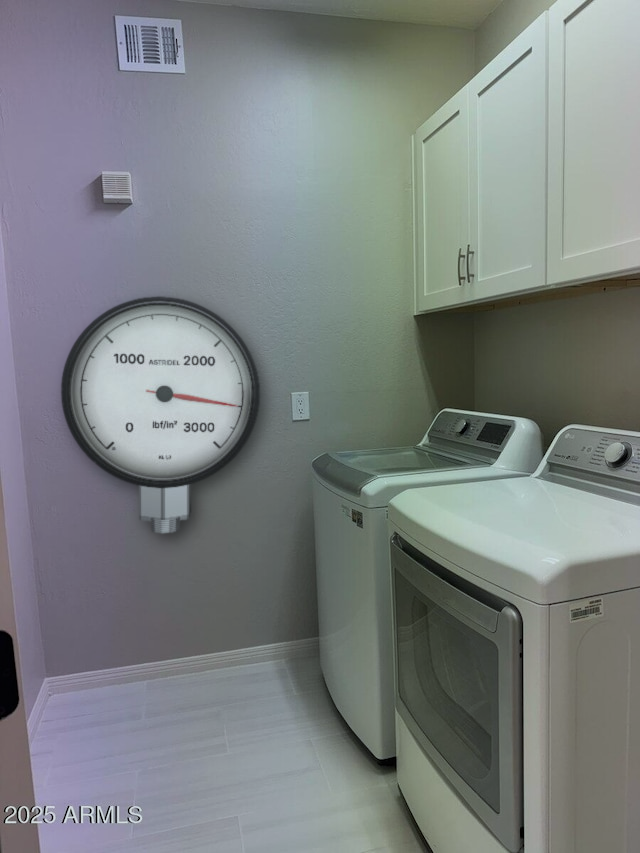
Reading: 2600 psi
